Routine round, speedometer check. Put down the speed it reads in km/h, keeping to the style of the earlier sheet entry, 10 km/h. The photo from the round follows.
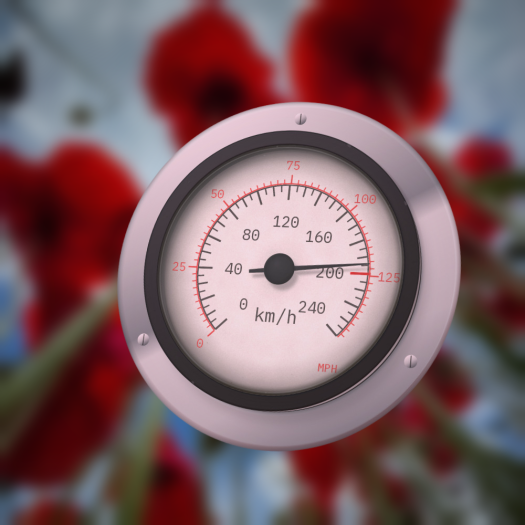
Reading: 195 km/h
